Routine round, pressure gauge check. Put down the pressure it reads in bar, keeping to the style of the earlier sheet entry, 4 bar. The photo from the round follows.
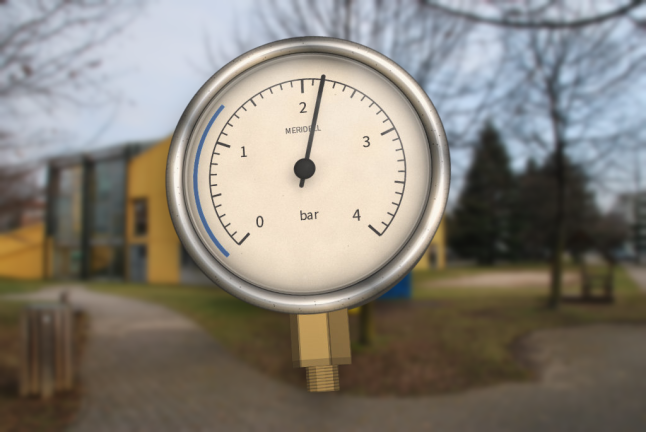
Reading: 2.2 bar
